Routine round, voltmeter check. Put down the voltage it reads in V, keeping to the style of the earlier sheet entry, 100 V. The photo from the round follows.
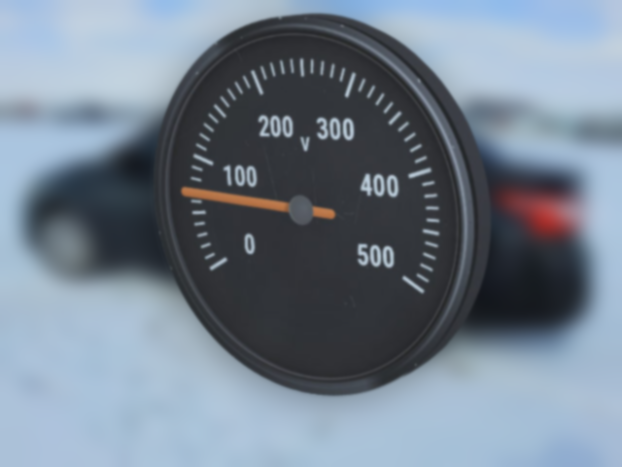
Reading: 70 V
